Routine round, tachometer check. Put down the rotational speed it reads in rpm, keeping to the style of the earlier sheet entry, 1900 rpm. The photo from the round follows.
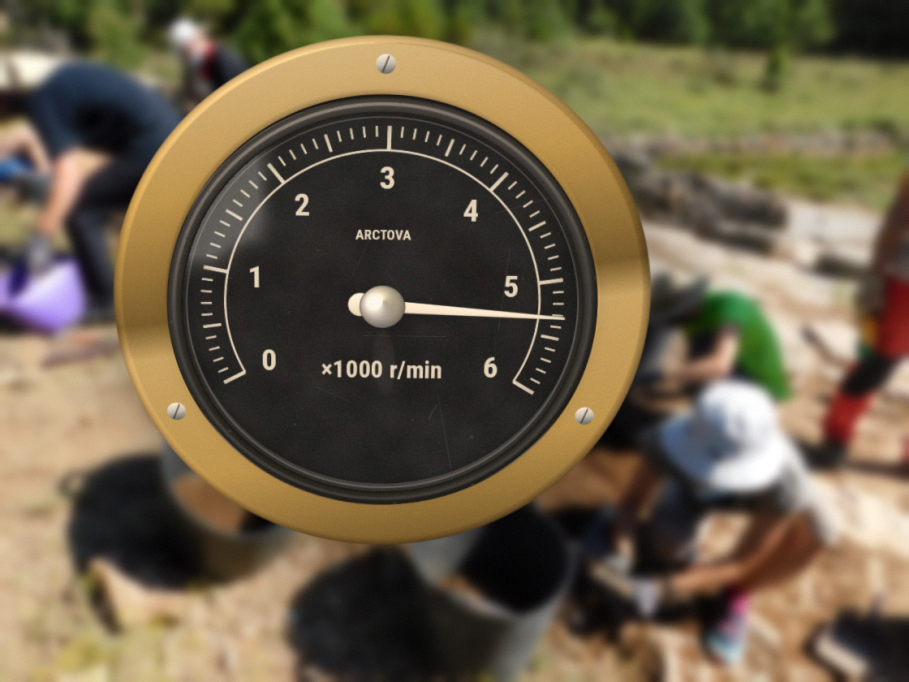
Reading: 5300 rpm
